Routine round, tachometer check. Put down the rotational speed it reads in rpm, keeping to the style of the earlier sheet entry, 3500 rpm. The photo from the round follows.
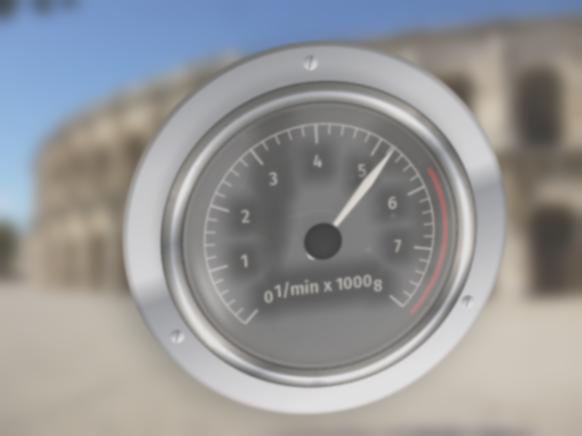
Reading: 5200 rpm
